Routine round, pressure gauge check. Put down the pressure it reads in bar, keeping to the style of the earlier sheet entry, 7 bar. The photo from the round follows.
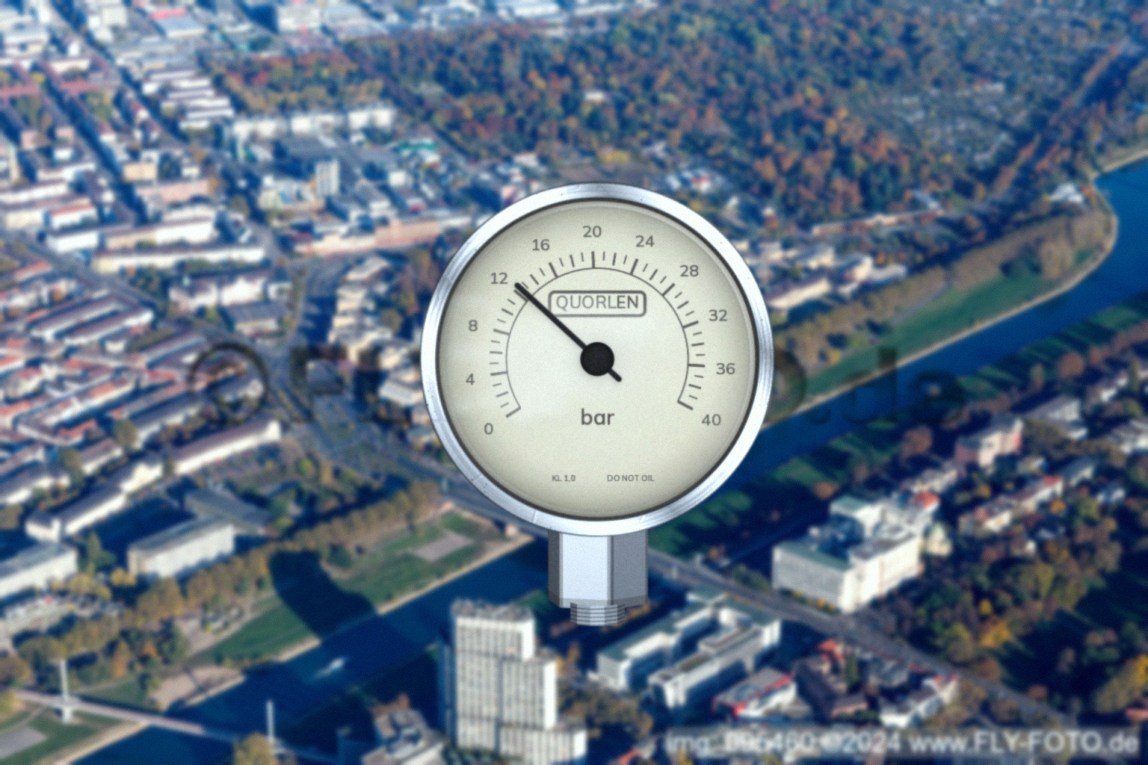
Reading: 12.5 bar
